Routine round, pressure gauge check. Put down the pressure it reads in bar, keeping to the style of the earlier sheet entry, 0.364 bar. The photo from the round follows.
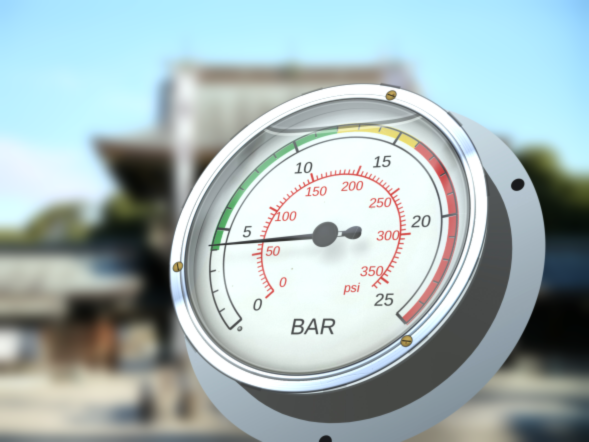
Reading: 4 bar
